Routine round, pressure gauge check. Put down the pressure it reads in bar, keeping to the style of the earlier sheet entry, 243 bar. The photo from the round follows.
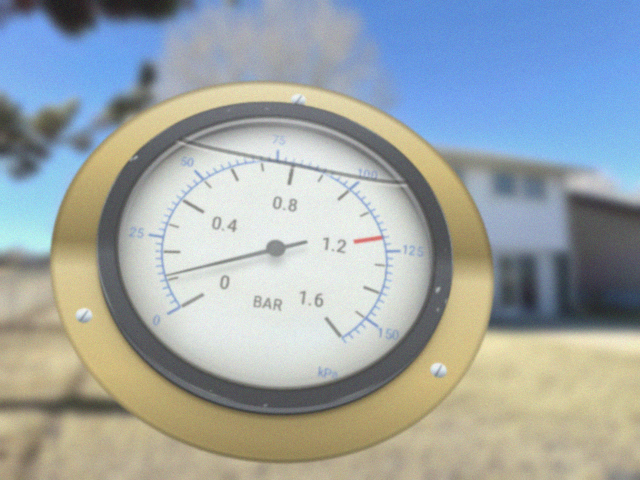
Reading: 0.1 bar
